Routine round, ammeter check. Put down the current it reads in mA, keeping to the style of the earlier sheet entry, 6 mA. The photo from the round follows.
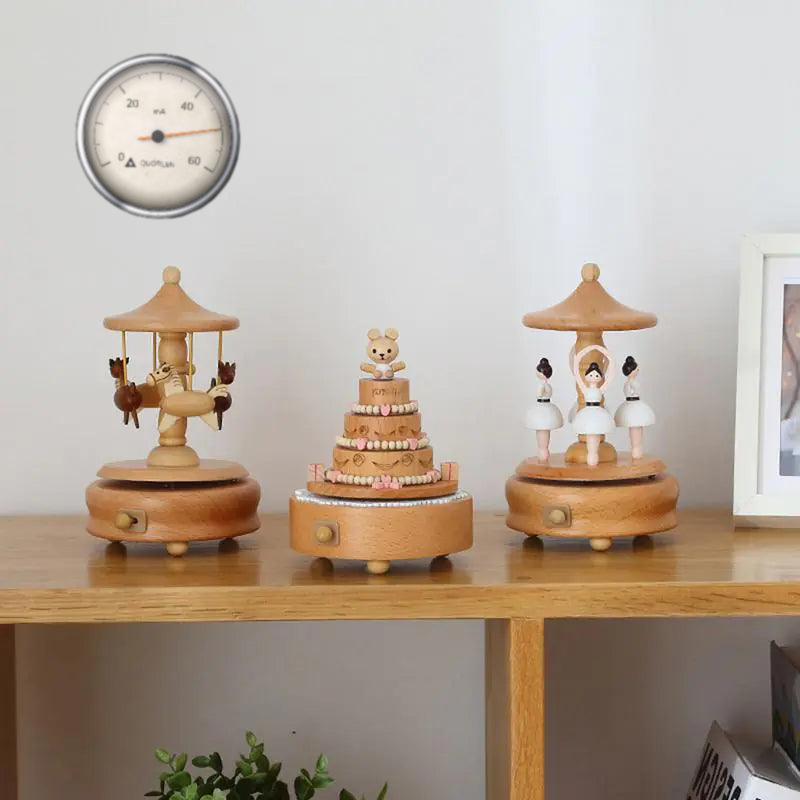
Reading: 50 mA
